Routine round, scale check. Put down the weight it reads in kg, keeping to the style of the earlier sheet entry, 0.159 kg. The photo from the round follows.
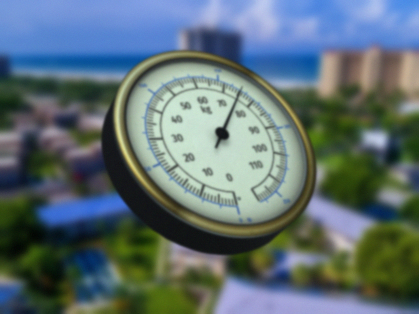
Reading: 75 kg
